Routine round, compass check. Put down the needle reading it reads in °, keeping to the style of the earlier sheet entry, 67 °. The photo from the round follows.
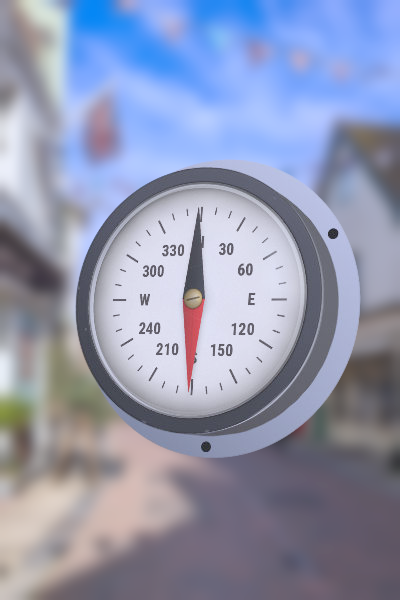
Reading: 180 °
